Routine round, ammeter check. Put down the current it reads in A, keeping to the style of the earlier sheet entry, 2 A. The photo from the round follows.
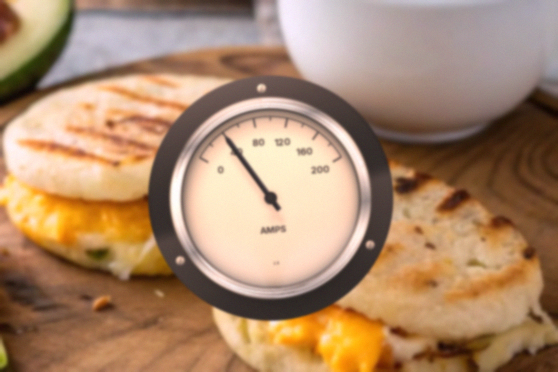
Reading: 40 A
